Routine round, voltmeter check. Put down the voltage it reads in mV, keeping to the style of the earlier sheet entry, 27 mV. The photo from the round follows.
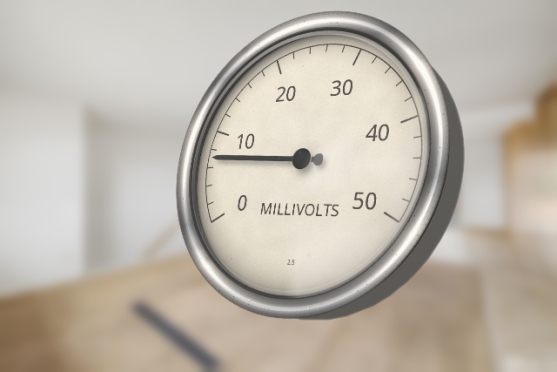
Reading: 7 mV
